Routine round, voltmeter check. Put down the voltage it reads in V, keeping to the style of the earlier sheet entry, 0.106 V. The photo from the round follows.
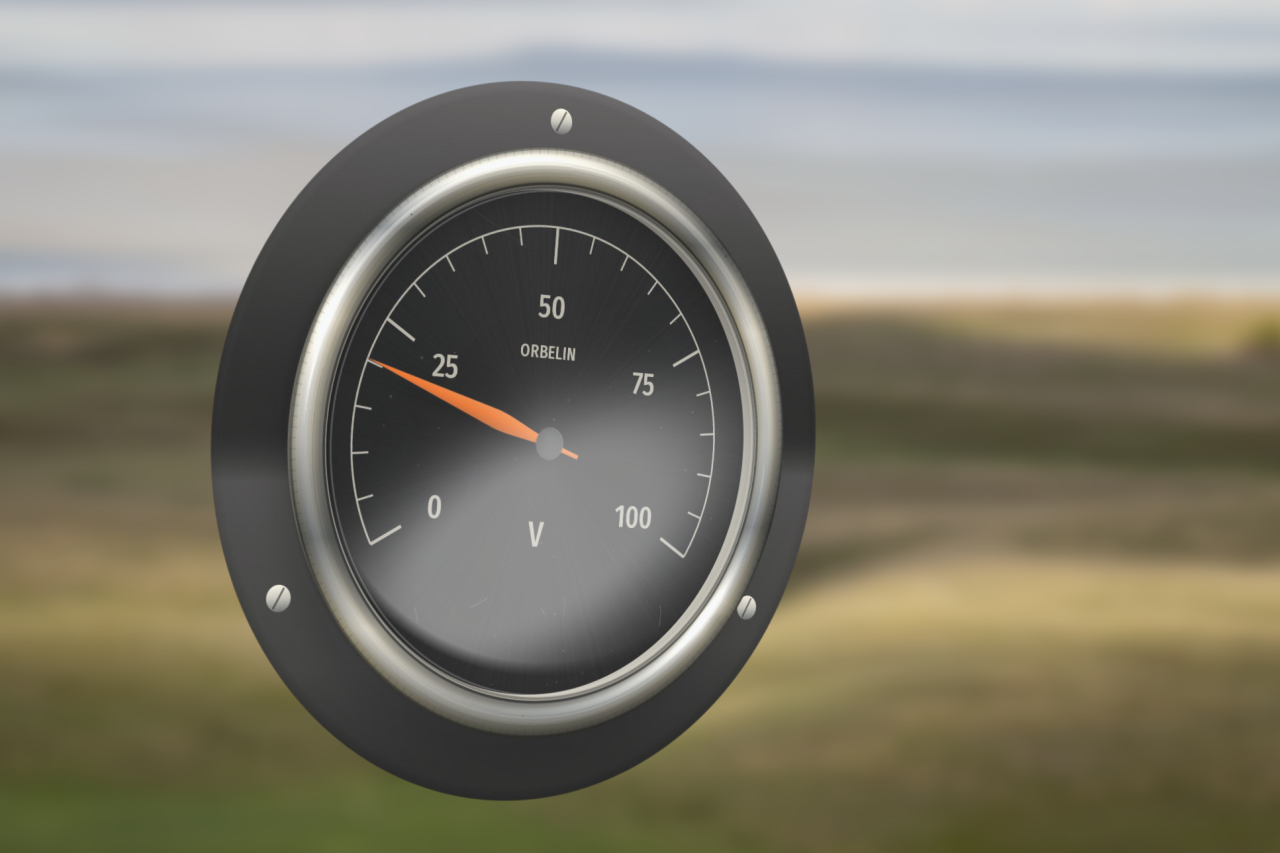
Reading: 20 V
